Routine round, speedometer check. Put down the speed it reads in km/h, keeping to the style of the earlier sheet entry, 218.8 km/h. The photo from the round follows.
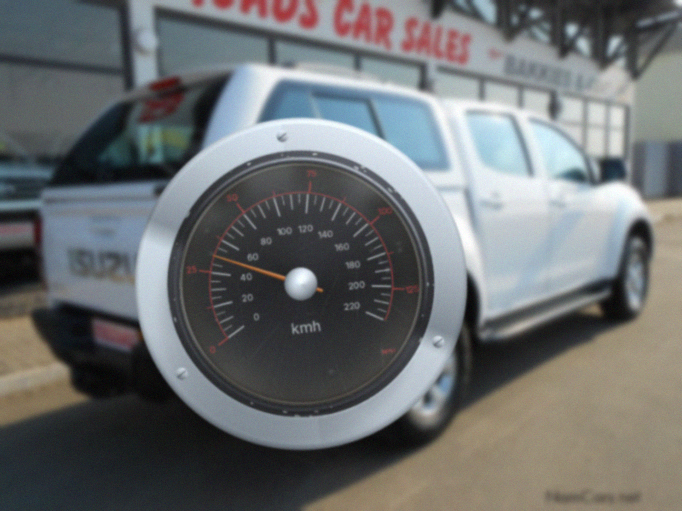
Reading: 50 km/h
